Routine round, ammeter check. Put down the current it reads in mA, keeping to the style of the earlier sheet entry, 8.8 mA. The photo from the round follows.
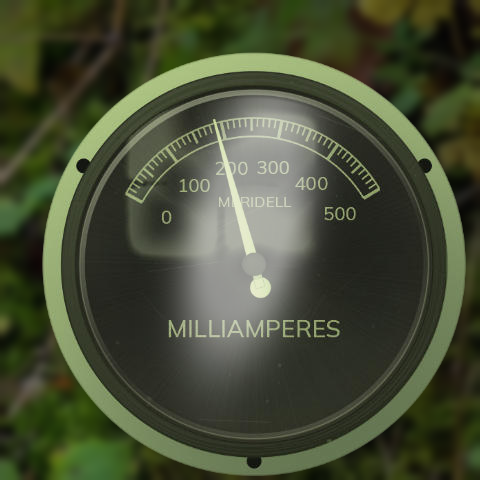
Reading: 190 mA
